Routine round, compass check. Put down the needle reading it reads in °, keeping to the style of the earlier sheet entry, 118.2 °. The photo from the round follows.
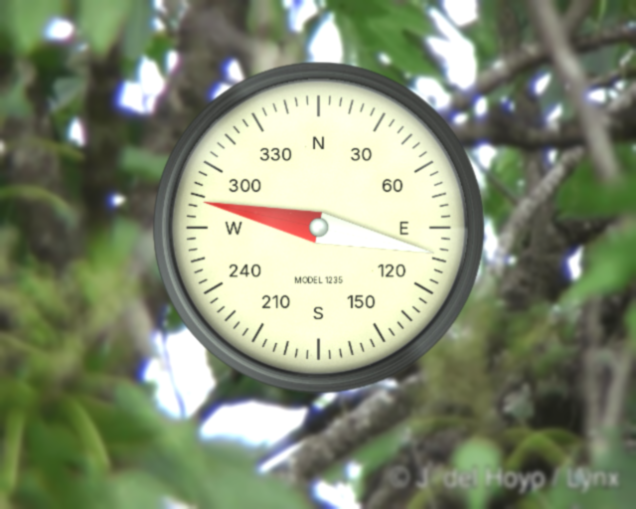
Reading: 282.5 °
